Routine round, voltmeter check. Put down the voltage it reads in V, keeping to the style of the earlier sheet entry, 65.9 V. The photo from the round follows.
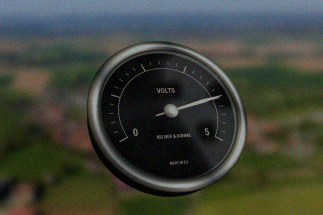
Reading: 4 V
